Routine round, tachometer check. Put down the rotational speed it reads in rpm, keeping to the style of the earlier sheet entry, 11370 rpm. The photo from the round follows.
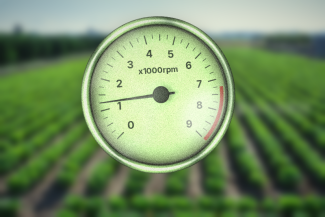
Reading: 1250 rpm
